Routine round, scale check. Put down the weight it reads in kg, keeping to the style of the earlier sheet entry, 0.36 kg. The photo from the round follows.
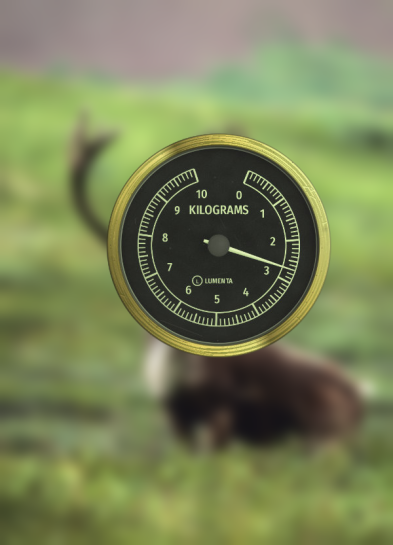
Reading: 2.7 kg
